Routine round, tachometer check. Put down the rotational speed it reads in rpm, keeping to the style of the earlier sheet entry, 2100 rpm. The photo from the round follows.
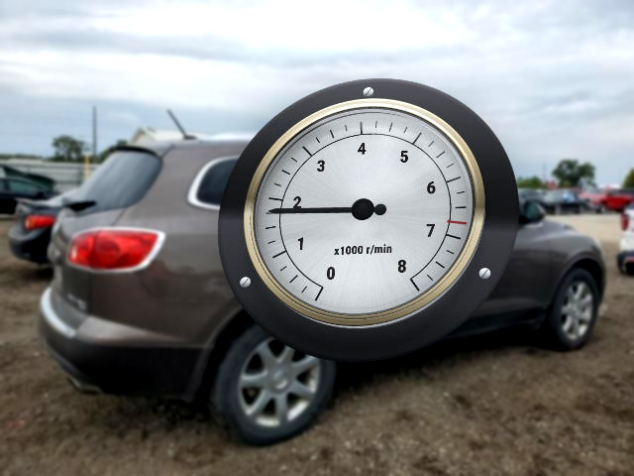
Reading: 1750 rpm
